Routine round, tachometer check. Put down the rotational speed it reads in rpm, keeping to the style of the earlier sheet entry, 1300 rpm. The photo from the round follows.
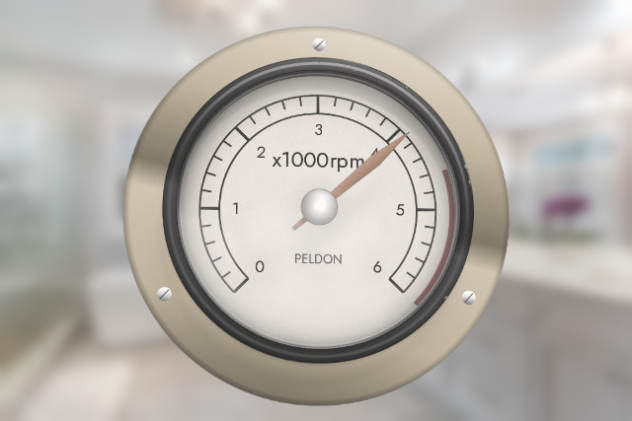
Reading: 4100 rpm
